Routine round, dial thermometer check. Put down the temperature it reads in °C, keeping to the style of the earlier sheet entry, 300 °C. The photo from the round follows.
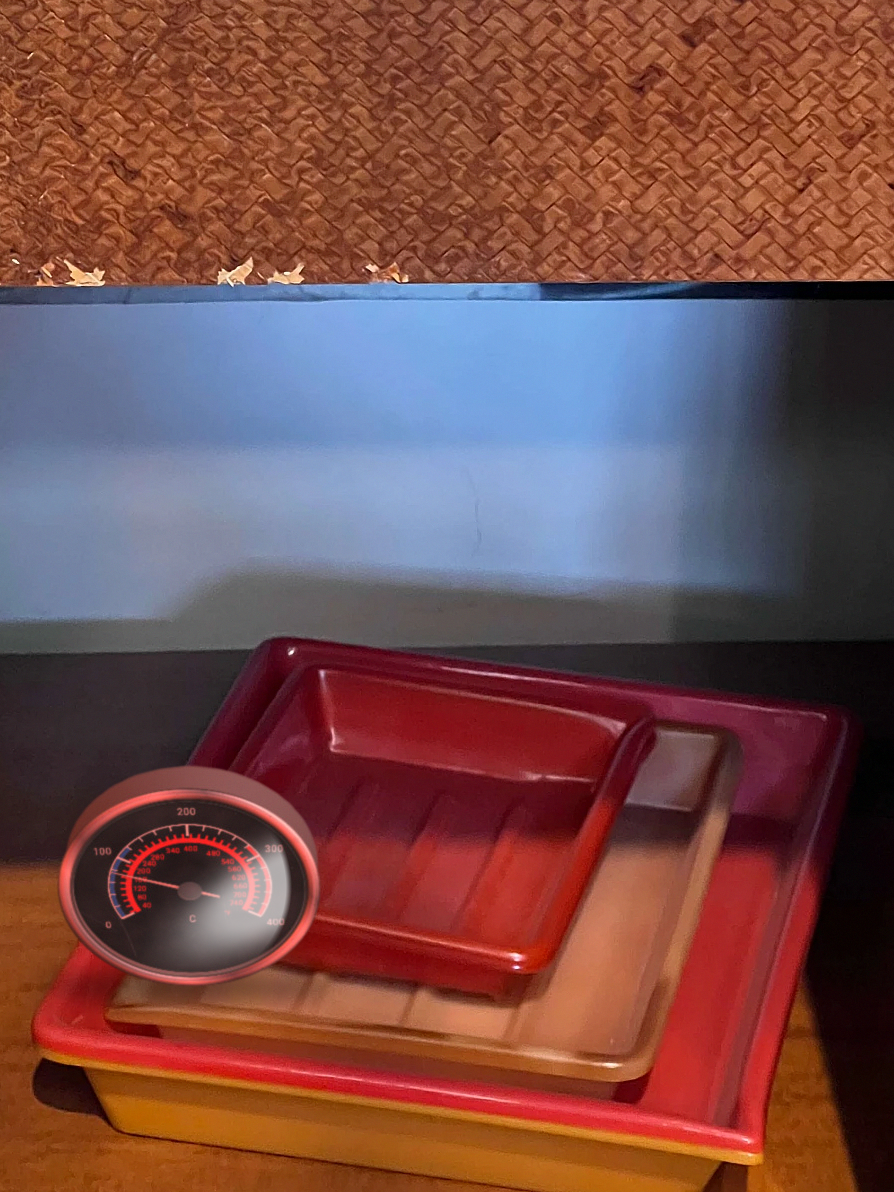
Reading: 80 °C
